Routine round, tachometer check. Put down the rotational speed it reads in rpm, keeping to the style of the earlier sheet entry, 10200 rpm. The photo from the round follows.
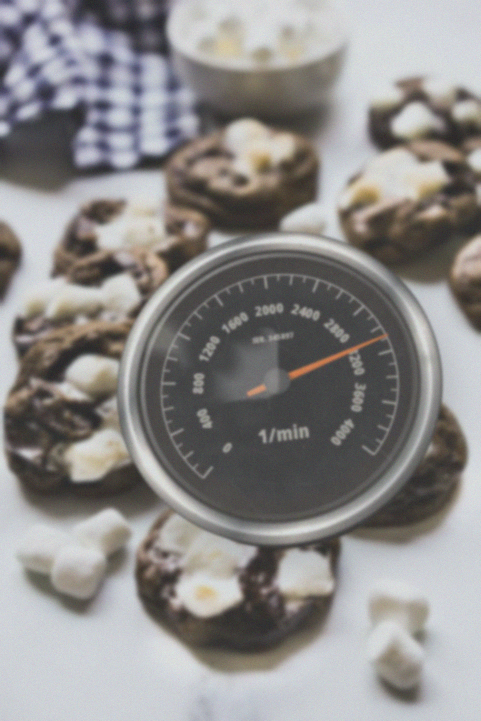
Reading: 3100 rpm
